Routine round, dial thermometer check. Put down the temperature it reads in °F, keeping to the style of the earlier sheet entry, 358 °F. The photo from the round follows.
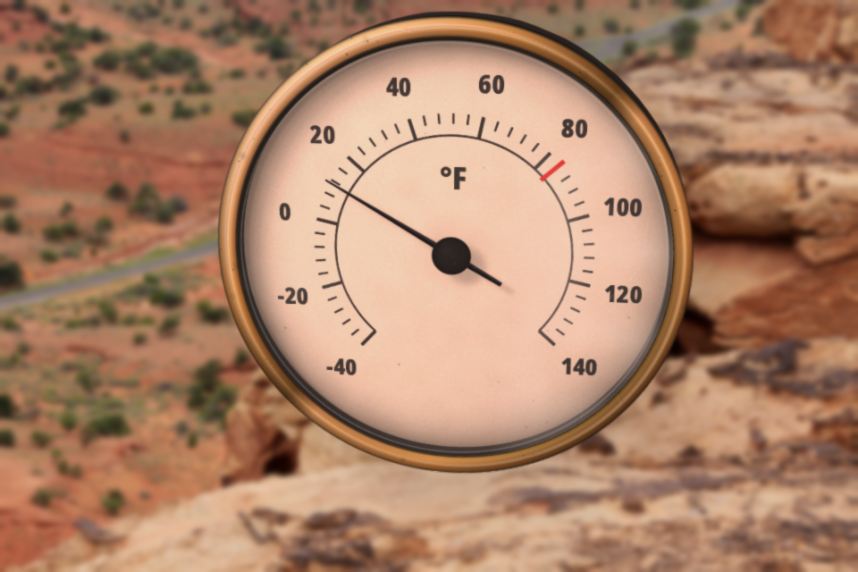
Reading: 12 °F
